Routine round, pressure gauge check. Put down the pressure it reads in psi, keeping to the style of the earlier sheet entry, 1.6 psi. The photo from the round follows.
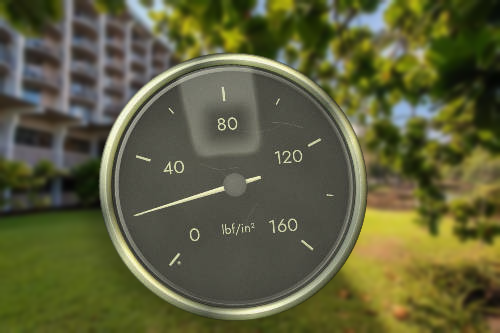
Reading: 20 psi
